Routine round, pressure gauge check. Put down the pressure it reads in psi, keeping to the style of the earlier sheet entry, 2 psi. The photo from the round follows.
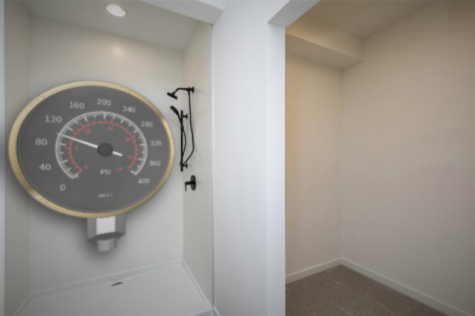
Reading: 100 psi
